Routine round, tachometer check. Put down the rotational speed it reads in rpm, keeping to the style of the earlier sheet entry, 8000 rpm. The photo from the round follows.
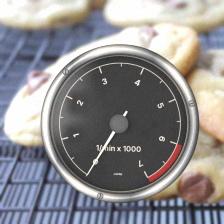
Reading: 0 rpm
